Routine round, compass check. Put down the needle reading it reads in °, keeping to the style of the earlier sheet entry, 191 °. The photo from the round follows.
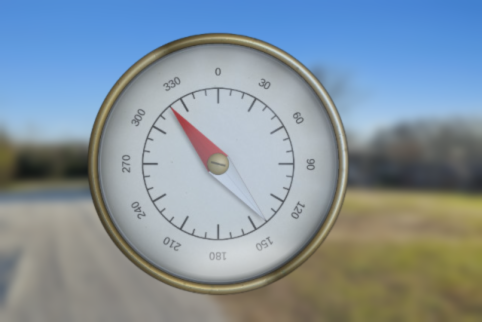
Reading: 320 °
